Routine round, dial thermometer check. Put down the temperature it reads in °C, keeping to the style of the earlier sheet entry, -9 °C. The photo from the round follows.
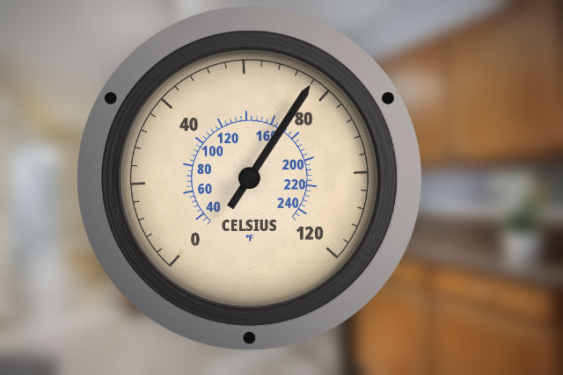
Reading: 76 °C
